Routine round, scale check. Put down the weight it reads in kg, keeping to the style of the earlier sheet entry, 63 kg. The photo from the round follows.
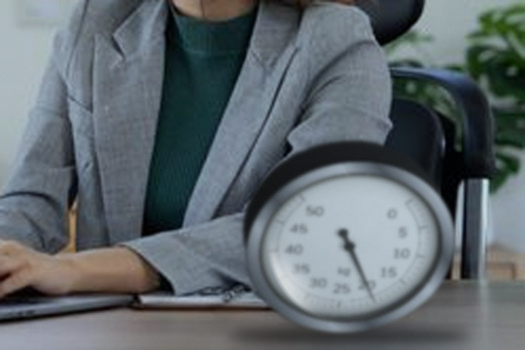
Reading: 20 kg
